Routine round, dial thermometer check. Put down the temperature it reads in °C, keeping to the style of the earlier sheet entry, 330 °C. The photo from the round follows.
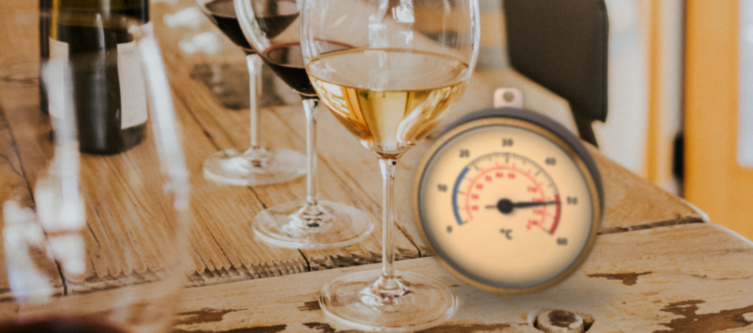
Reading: 50 °C
